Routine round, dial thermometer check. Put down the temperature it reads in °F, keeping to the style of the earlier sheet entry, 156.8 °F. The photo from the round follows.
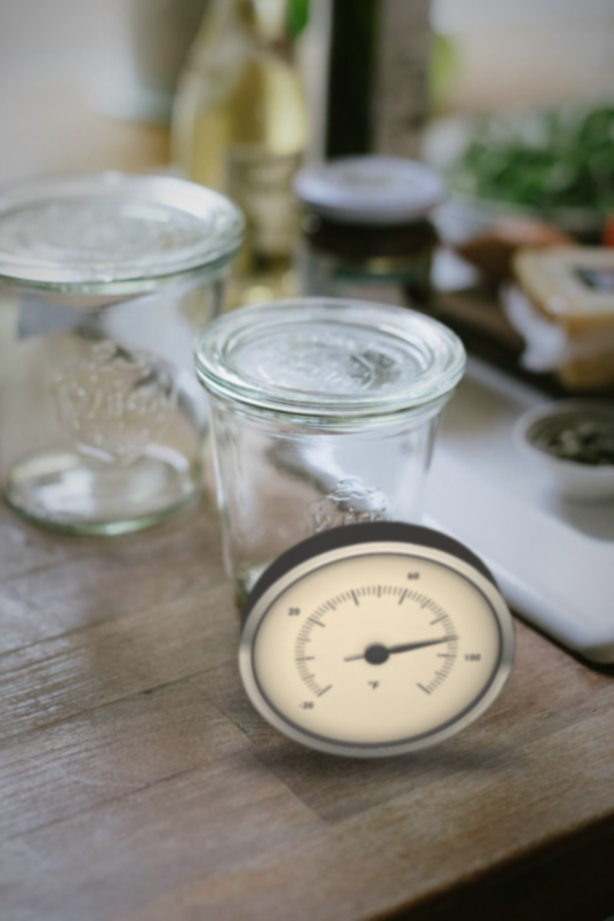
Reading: 90 °F
